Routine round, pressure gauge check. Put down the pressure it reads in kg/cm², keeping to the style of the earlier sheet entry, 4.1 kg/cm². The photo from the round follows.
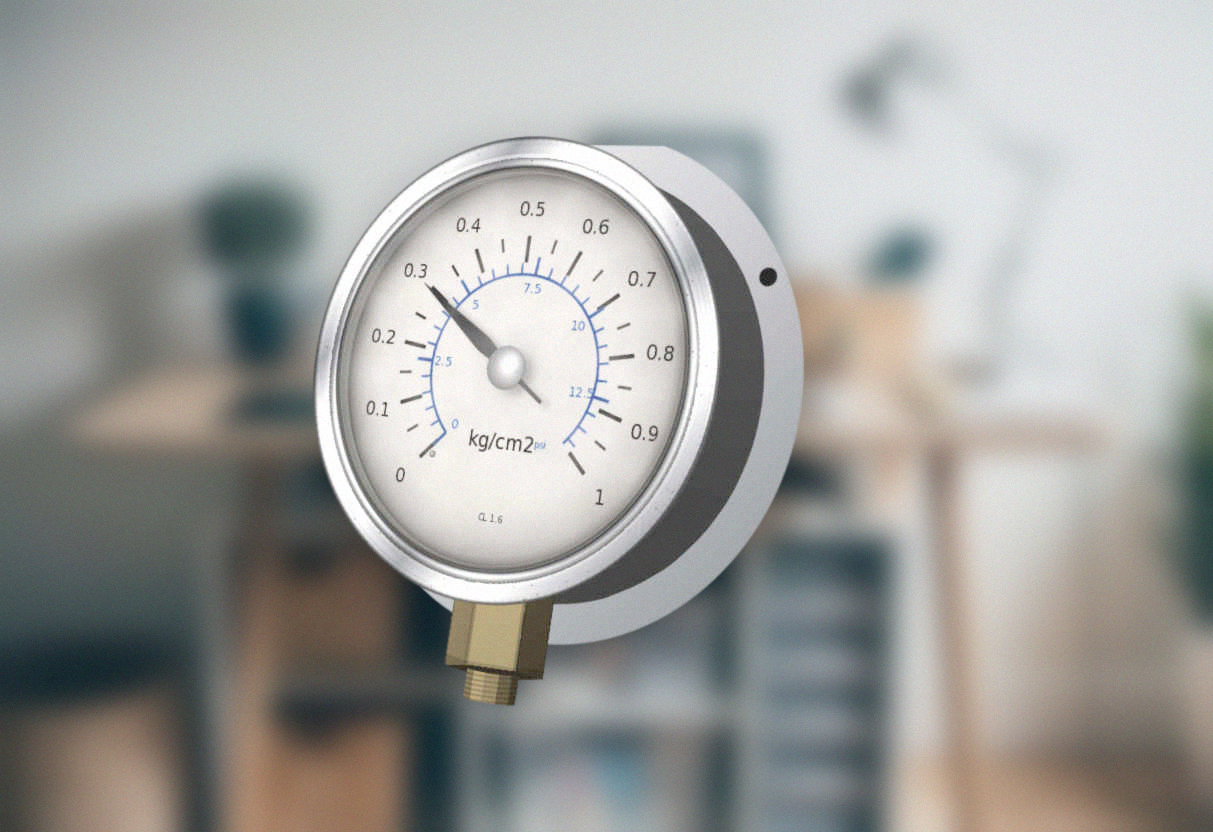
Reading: 0.3 kg/cm²
